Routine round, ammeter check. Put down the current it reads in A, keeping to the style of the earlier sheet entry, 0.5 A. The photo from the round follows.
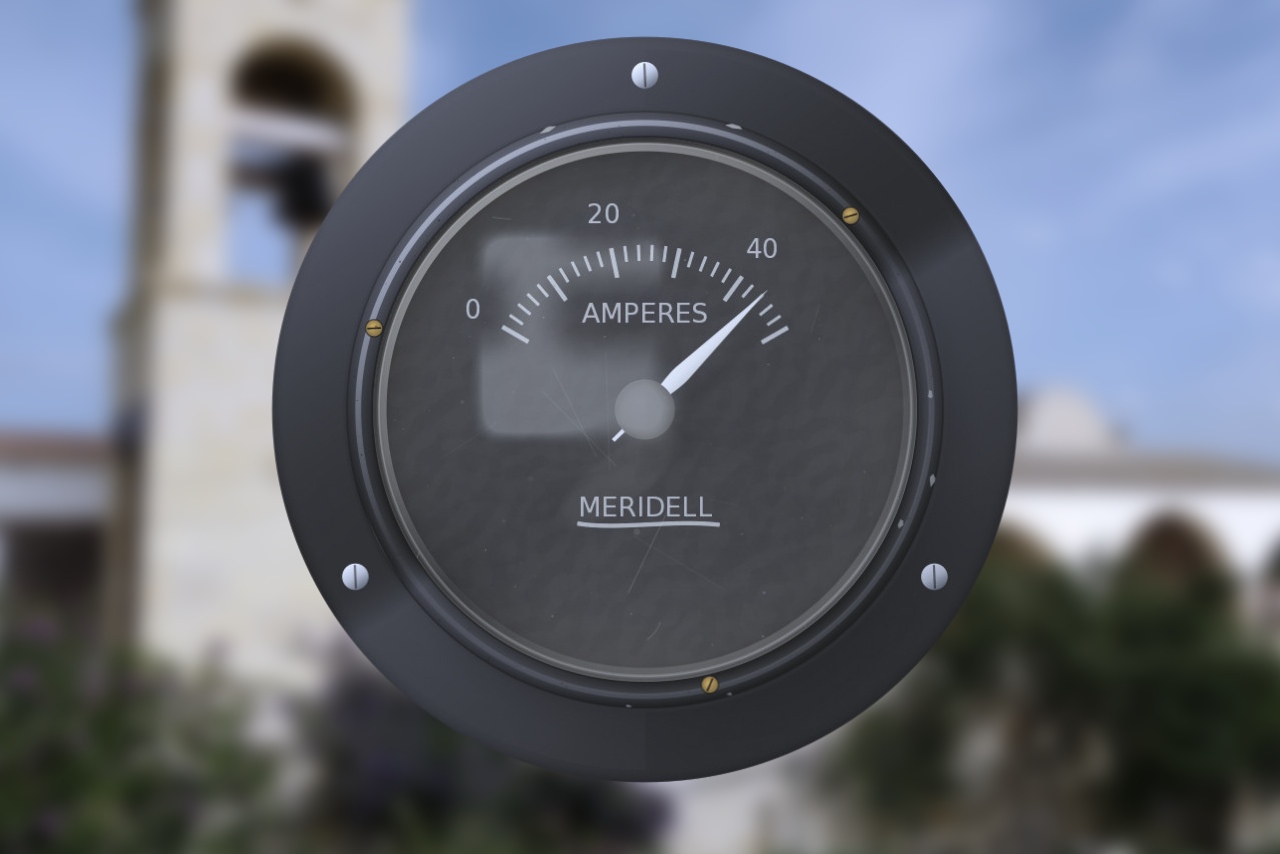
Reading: 44 A
